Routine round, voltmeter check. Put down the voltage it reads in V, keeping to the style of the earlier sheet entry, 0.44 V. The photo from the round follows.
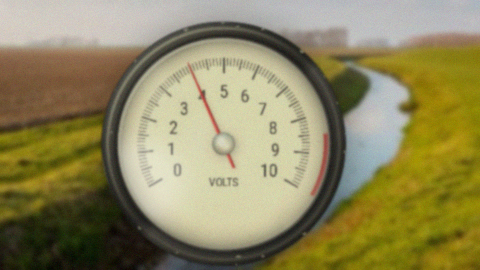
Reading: 4 V
